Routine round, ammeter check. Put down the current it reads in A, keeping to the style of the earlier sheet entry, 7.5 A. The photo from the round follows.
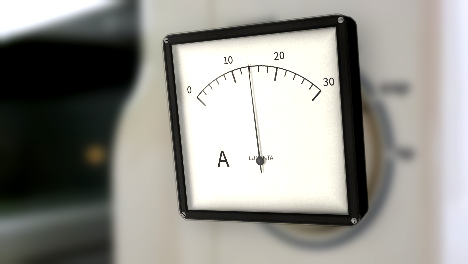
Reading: 14 A
